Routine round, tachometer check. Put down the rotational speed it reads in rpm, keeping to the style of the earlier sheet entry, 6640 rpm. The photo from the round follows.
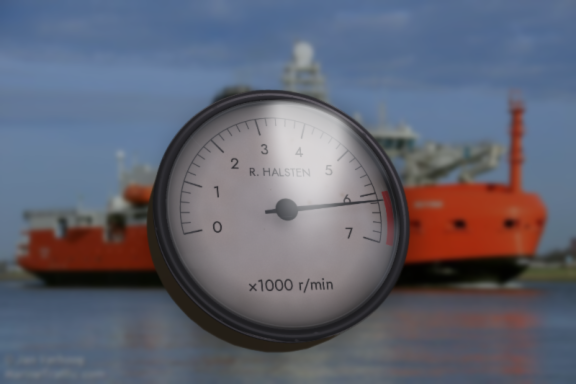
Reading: 6200 rpm
